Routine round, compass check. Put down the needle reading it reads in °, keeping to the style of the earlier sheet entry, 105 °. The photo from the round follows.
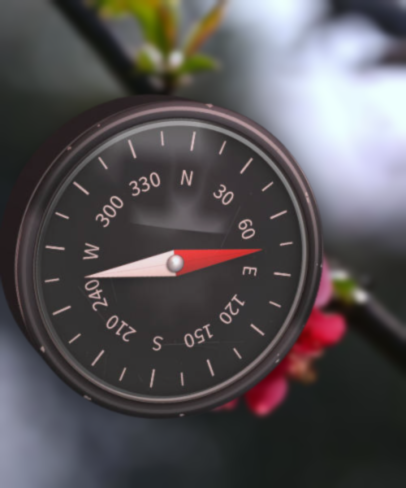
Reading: 75 °
